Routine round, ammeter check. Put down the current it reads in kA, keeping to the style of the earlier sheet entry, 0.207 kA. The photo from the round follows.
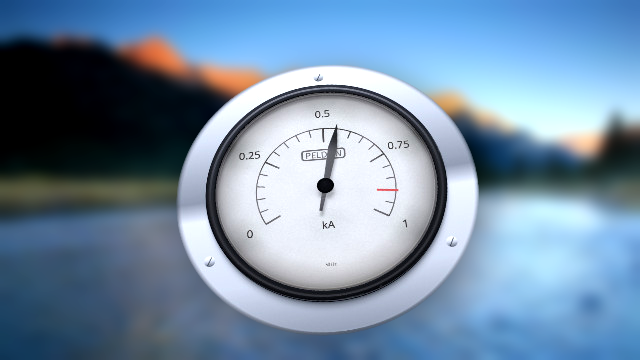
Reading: 0.55 kA
